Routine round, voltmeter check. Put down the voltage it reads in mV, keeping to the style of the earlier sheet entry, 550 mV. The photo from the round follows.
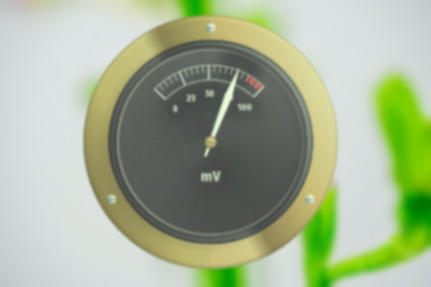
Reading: 75 mV
